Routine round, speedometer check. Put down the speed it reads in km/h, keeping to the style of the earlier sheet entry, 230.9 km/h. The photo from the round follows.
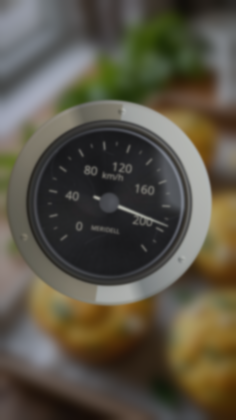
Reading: 195 km/h
